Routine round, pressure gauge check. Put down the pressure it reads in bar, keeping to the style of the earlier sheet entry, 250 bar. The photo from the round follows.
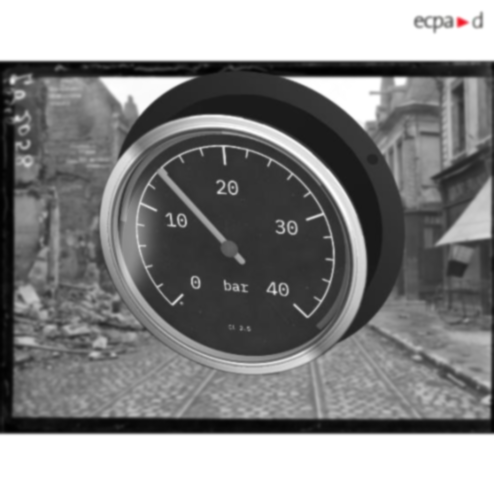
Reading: 14 bar
